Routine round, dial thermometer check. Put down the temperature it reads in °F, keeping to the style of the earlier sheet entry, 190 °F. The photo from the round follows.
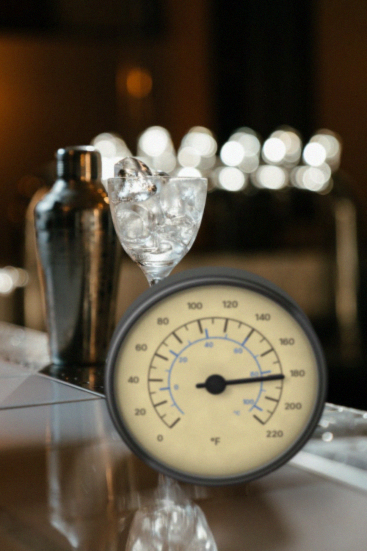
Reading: 180 °F
